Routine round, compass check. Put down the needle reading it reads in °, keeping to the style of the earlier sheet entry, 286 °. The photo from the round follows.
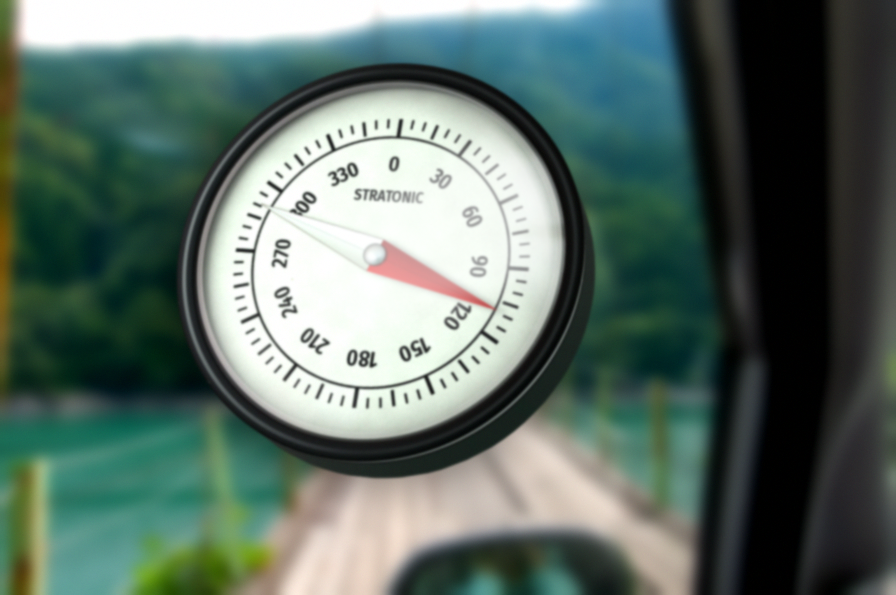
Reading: 110 °
